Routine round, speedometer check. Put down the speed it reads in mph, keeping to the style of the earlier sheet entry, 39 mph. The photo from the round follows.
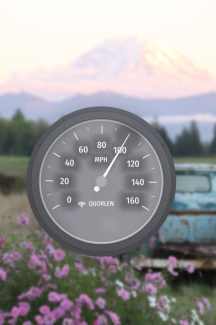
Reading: 100 mph
